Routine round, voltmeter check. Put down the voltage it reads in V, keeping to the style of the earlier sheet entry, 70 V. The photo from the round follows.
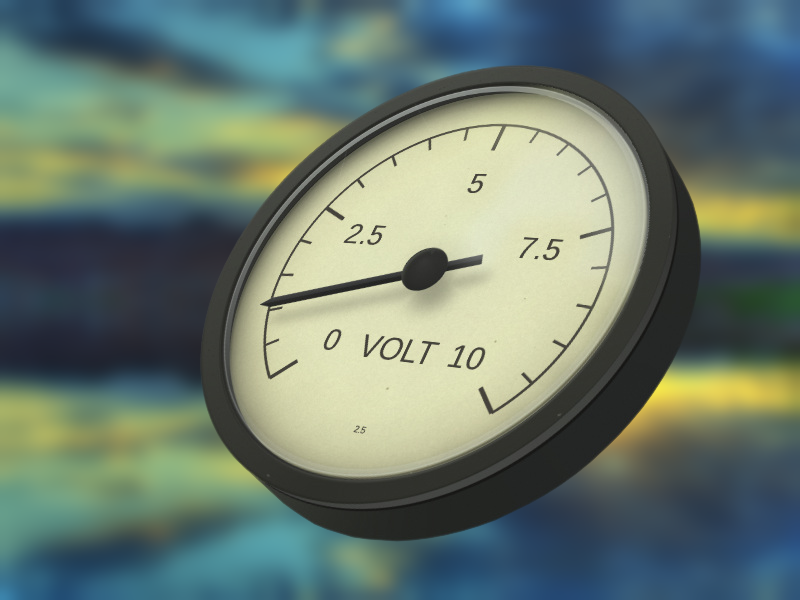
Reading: 1 V
